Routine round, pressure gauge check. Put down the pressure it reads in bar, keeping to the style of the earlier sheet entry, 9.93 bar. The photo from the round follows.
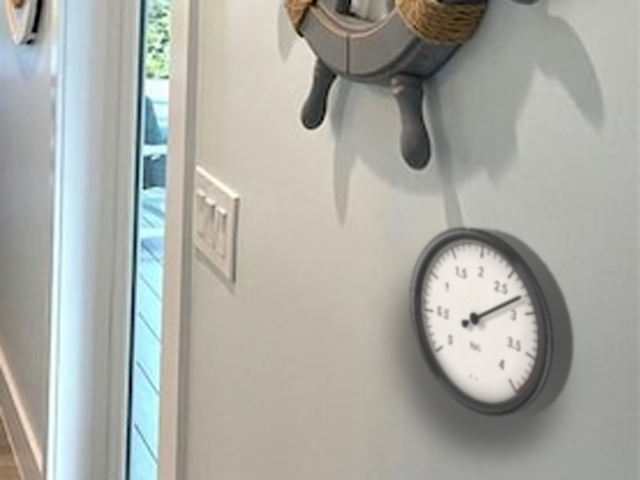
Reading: 2.8 bar
